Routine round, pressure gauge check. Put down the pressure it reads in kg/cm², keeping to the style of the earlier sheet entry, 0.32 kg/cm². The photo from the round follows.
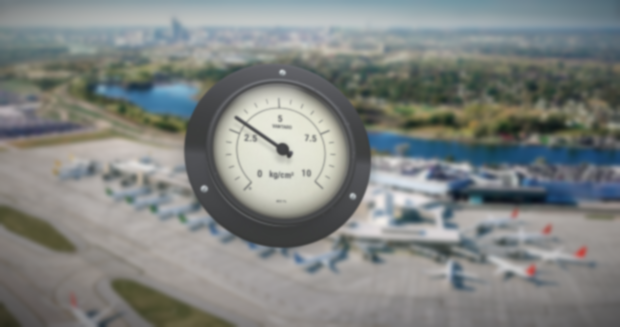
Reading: 3 kg/cm²
